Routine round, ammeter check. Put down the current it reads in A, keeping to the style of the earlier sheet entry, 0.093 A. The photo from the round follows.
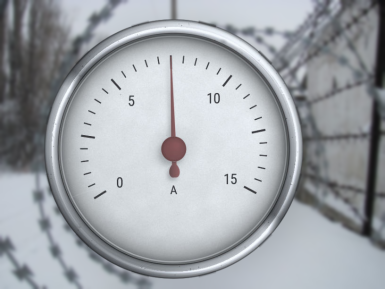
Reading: 7.5 A
